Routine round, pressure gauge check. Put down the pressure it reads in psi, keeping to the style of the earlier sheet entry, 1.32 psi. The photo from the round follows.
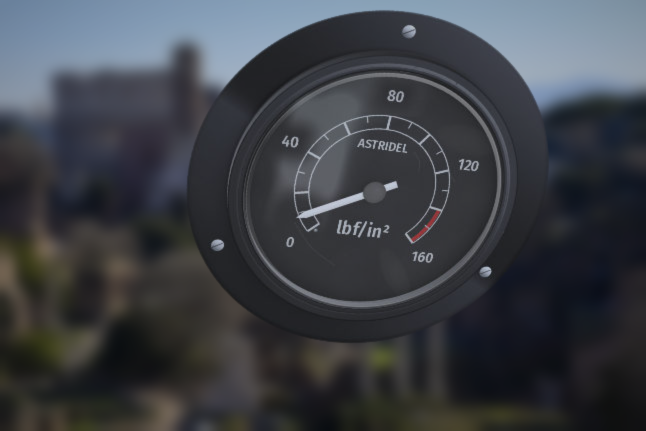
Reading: 10 psi
